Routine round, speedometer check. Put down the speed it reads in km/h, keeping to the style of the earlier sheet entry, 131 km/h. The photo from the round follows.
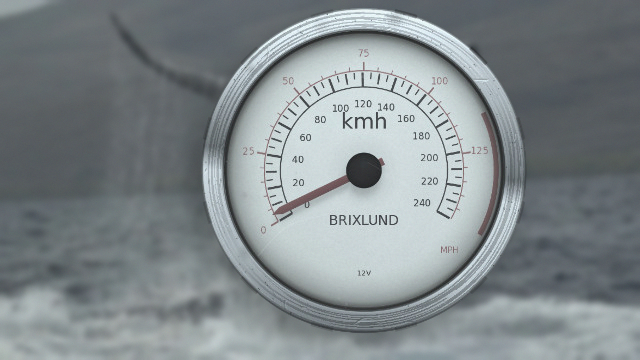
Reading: 5 km/h
